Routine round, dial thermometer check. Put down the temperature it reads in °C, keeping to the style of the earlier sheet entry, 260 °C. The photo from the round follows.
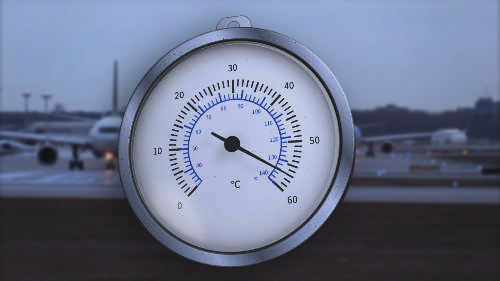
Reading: 57 °C
